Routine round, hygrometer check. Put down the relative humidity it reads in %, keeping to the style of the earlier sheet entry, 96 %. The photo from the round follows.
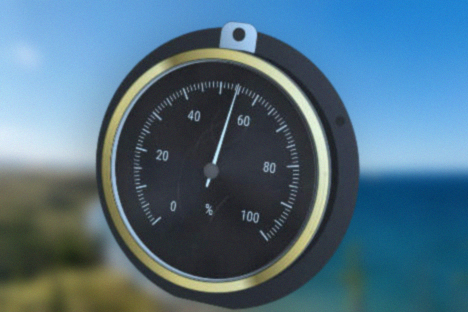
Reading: 55 %
